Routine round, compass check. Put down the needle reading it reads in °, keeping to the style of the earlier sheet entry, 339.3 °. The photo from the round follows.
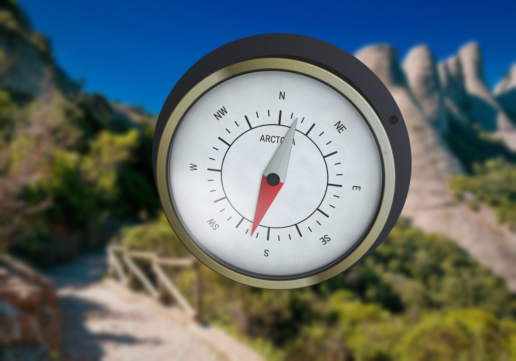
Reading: 195 °
